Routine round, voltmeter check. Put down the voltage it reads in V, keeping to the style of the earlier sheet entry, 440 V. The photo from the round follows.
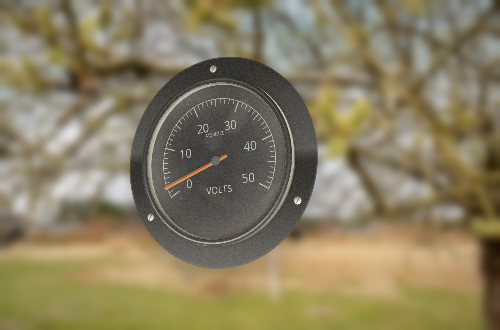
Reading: 2 V
